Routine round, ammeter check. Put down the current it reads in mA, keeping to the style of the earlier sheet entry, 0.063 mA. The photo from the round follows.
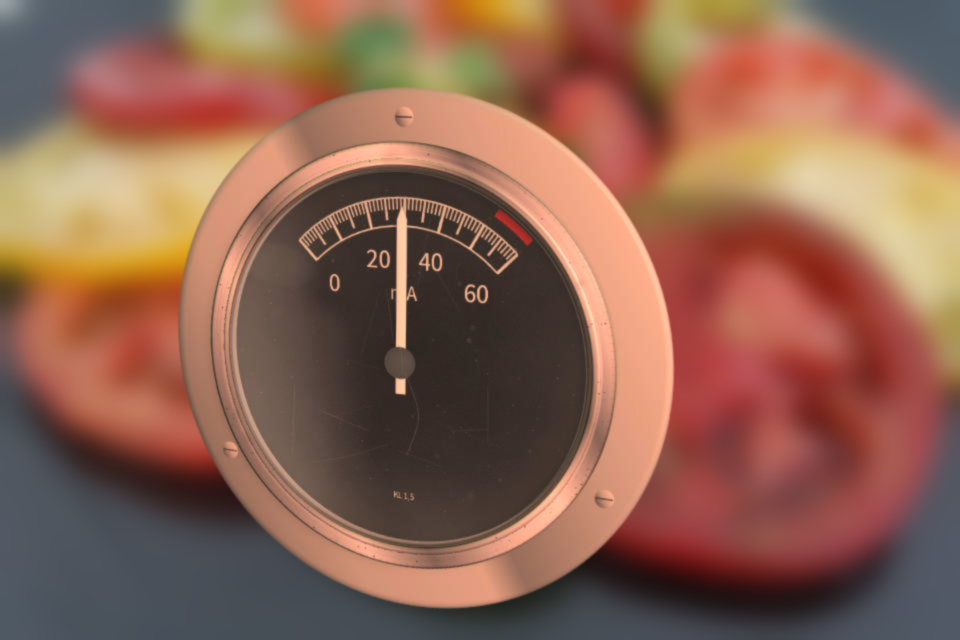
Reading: 30 mA
